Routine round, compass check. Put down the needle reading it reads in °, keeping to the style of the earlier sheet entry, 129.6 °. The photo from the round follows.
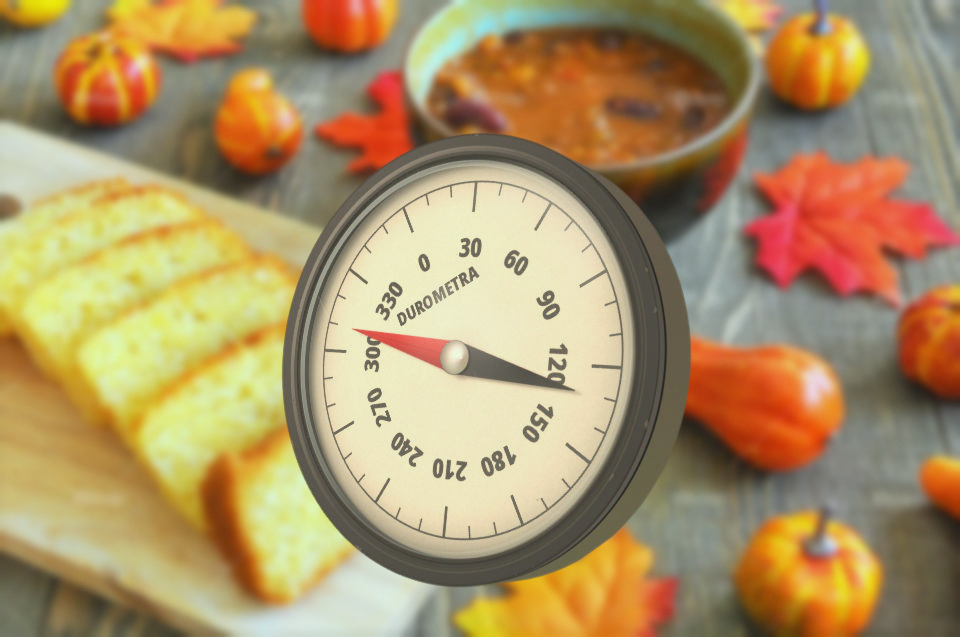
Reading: 310 °
